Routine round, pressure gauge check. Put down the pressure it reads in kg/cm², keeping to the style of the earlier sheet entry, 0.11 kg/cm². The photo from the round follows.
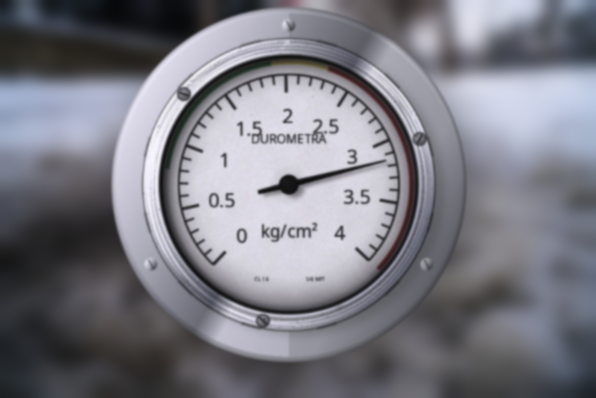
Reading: 3.15 kg/cm²
